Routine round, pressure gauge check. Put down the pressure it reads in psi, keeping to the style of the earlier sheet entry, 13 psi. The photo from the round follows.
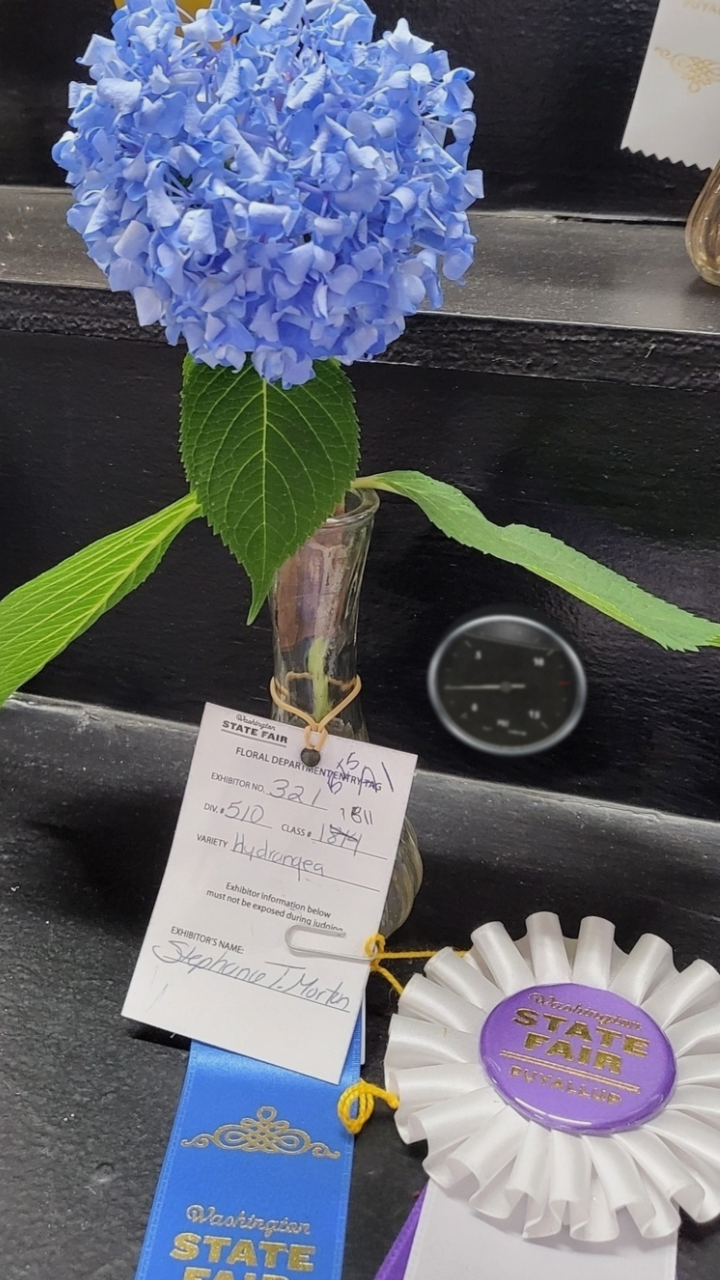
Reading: 2 psi
